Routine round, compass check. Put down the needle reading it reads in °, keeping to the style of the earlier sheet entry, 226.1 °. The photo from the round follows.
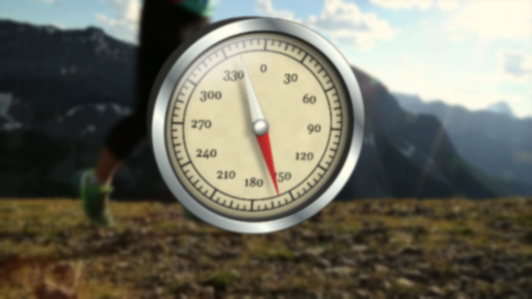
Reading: 160 °
